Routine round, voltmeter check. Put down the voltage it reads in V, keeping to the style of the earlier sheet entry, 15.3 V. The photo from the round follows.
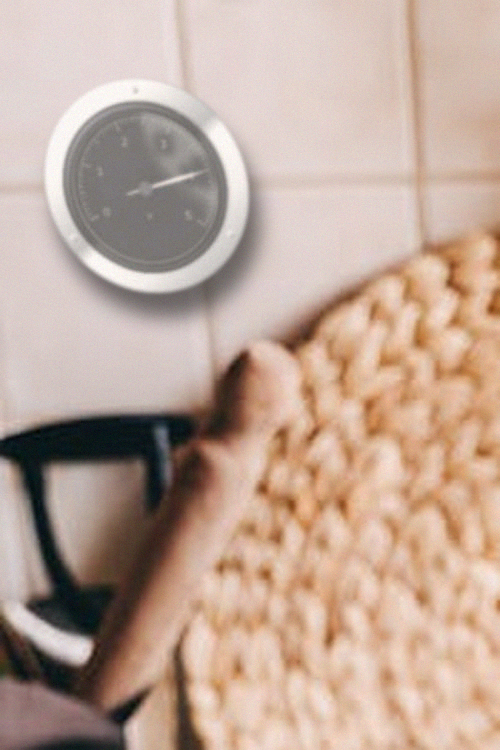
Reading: 4 V
